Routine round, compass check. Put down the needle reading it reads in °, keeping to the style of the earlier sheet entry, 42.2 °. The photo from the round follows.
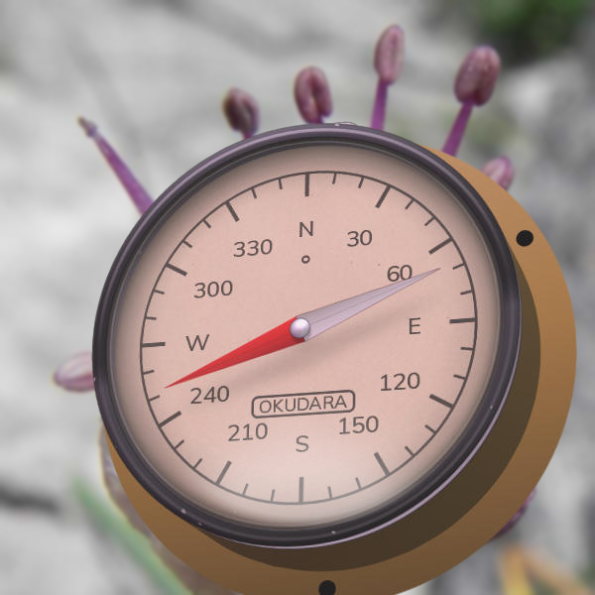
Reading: 250 °
